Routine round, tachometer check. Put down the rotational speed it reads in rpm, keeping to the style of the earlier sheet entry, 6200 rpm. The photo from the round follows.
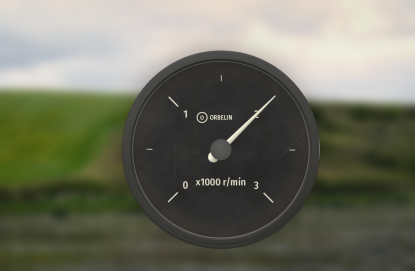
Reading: 2000 rpm
